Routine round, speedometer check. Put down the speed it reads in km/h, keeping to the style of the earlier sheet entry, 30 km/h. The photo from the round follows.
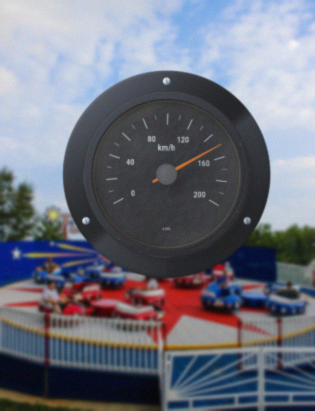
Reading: 150 km/h
